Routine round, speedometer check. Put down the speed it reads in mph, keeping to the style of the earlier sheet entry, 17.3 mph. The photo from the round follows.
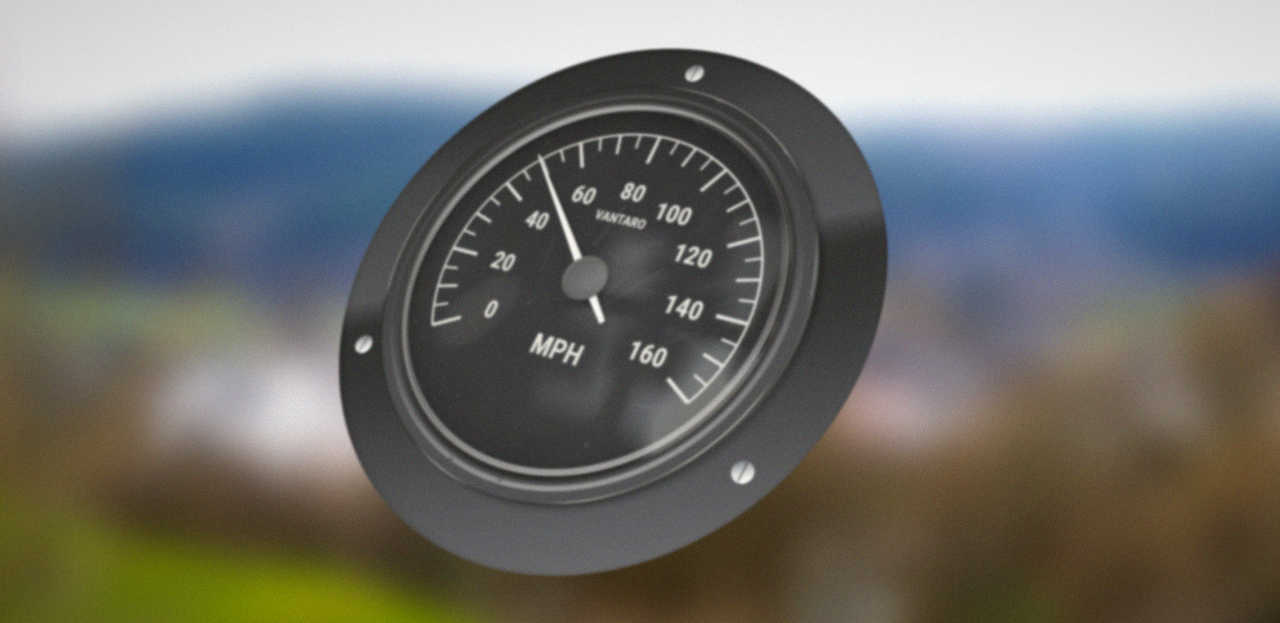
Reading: 50 mph
